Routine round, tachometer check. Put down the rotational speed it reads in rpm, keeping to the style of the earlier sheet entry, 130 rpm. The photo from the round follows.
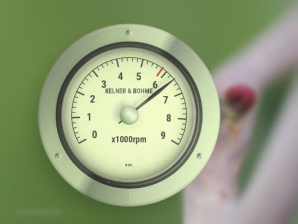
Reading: 6400 rpm
